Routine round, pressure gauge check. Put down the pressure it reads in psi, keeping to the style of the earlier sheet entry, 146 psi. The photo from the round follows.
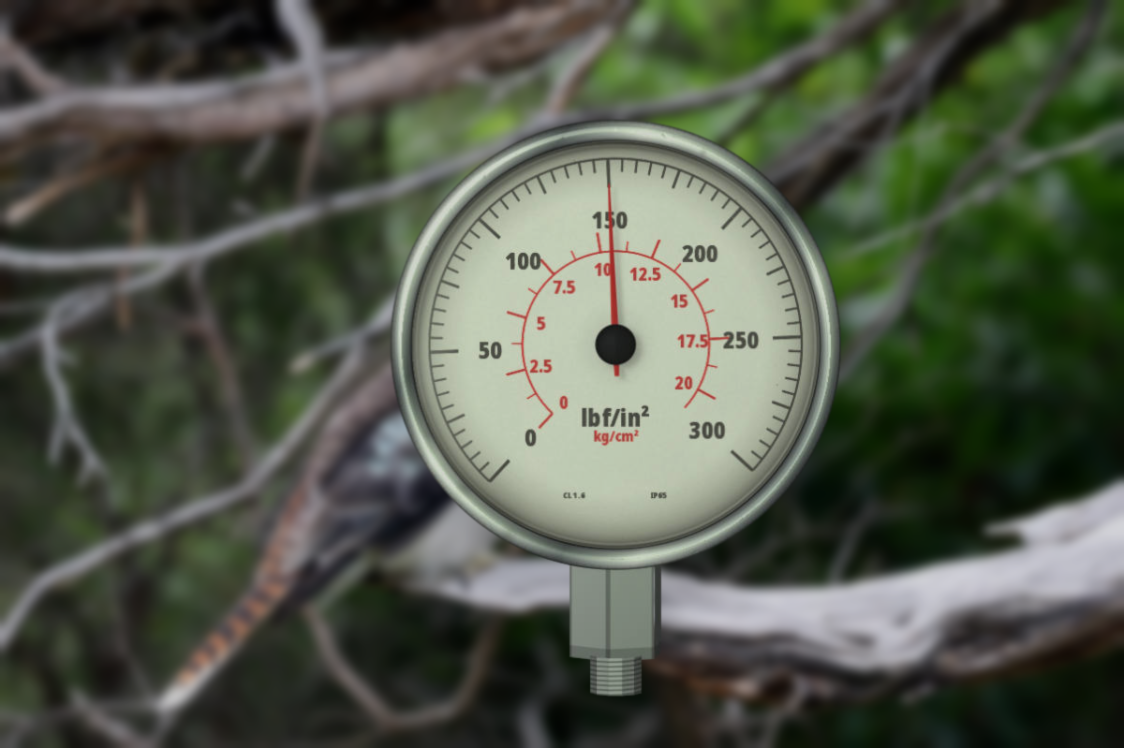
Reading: 150 psi
